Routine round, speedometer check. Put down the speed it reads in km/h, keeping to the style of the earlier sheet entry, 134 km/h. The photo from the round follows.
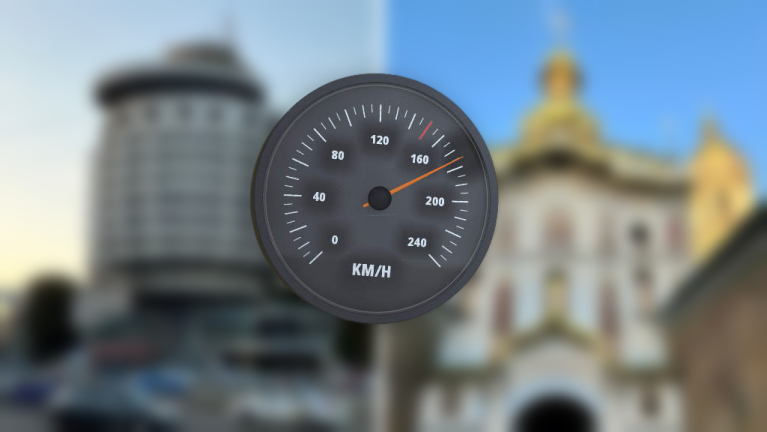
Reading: 175 km/h
